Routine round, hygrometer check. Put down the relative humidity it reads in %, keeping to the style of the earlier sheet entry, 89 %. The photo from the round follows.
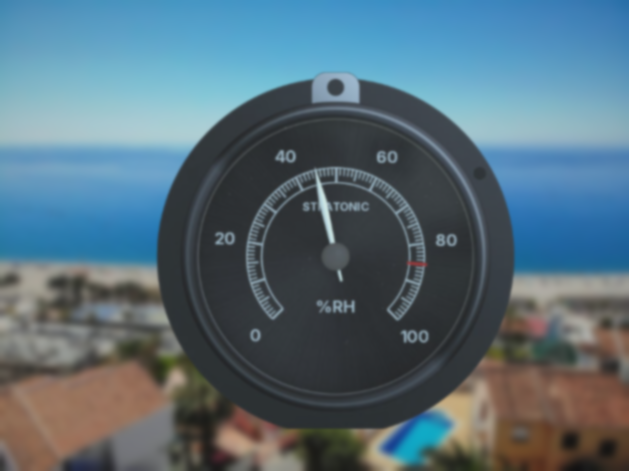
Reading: 45 %
